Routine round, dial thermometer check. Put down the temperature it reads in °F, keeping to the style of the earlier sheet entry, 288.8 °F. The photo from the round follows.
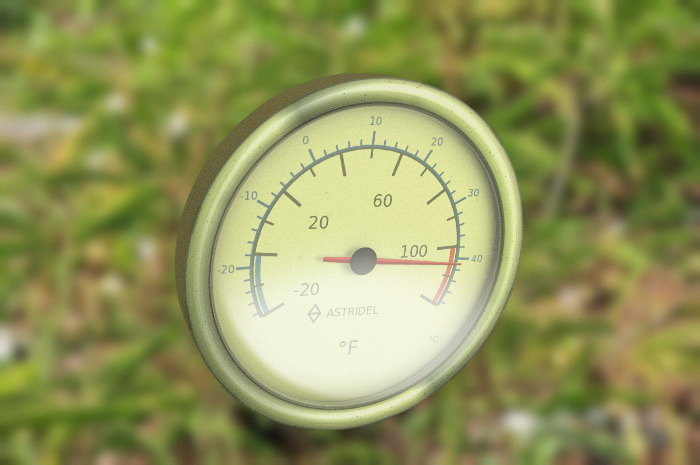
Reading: 105 °F
